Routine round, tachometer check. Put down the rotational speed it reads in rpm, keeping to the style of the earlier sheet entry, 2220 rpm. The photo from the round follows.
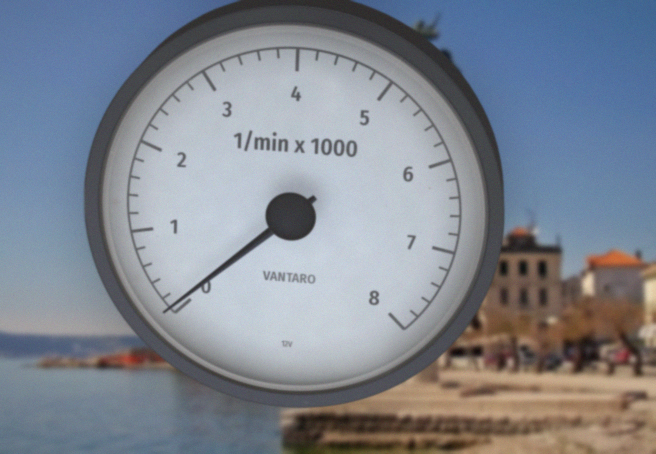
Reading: 100 rpm
